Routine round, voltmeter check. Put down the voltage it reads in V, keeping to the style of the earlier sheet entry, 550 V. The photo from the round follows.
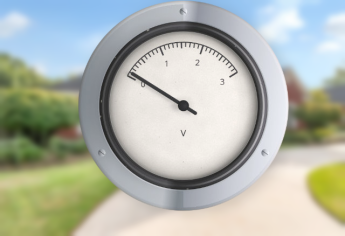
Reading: 0.1 V
